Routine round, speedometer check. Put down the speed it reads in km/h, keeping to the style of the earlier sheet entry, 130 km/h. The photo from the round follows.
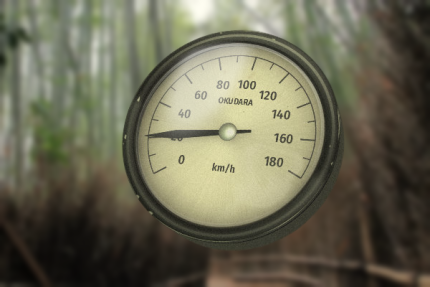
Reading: 20 km/h
